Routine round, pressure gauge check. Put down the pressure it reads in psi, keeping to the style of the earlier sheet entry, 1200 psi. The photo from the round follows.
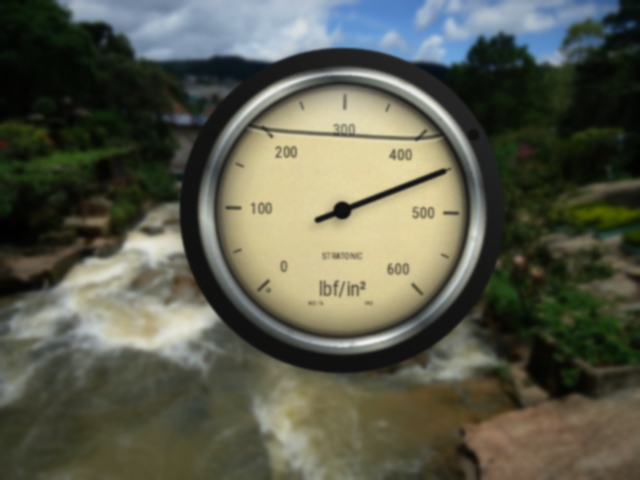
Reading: 450 psi
